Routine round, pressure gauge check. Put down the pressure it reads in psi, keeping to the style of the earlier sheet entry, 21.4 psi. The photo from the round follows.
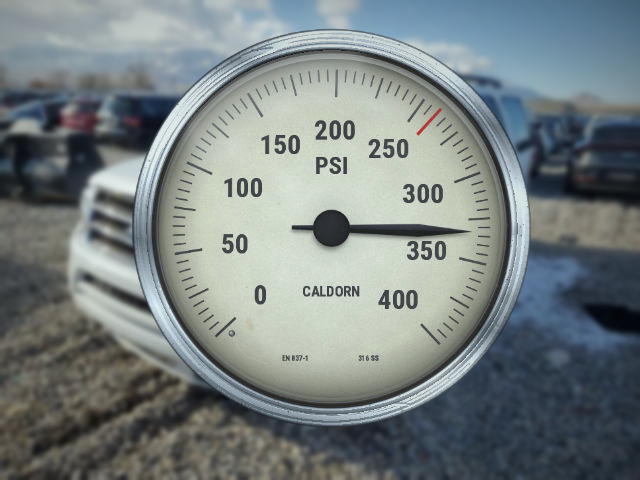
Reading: 332.5 psi
